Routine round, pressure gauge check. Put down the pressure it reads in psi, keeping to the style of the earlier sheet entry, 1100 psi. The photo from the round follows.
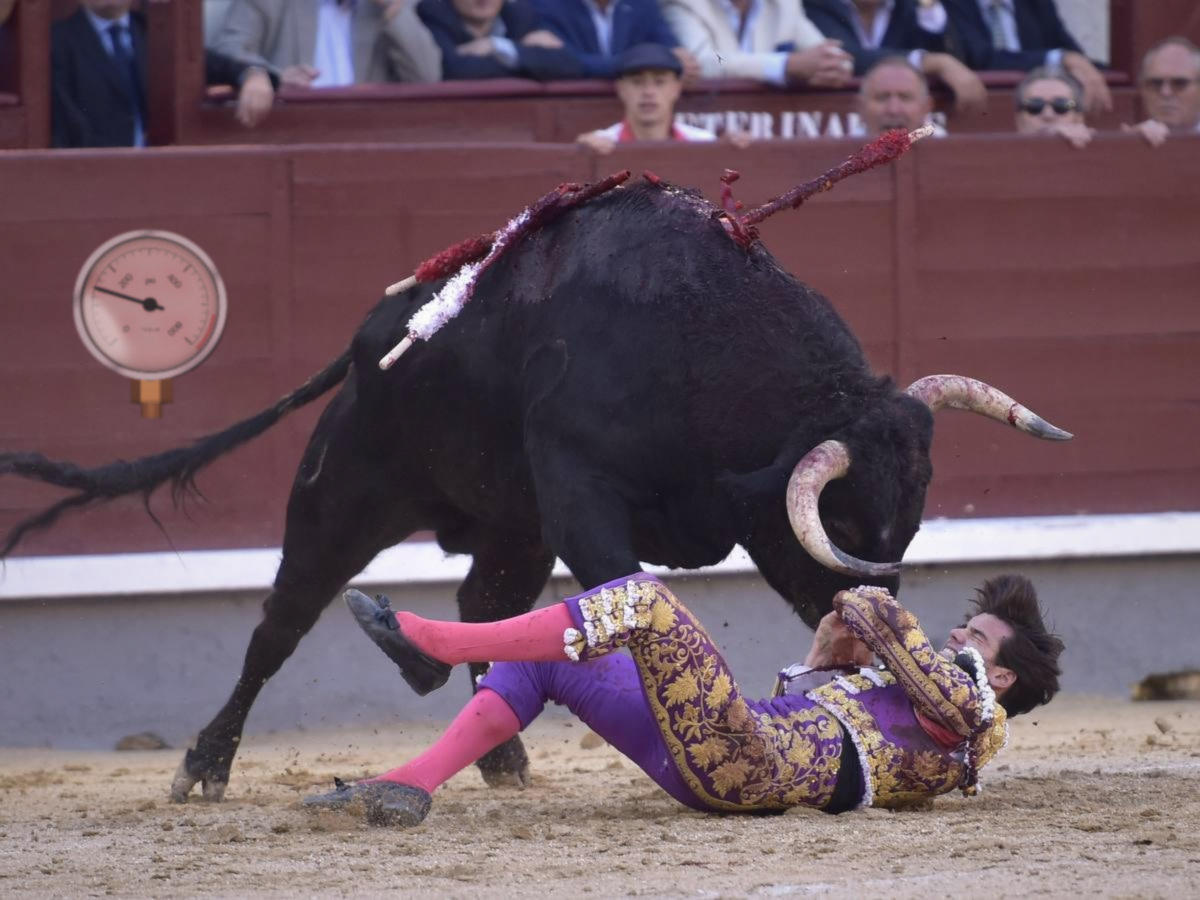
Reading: 140 psi
